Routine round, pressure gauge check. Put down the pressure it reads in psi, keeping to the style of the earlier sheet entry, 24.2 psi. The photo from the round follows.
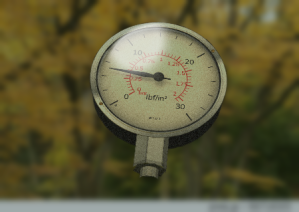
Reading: 5 psi
